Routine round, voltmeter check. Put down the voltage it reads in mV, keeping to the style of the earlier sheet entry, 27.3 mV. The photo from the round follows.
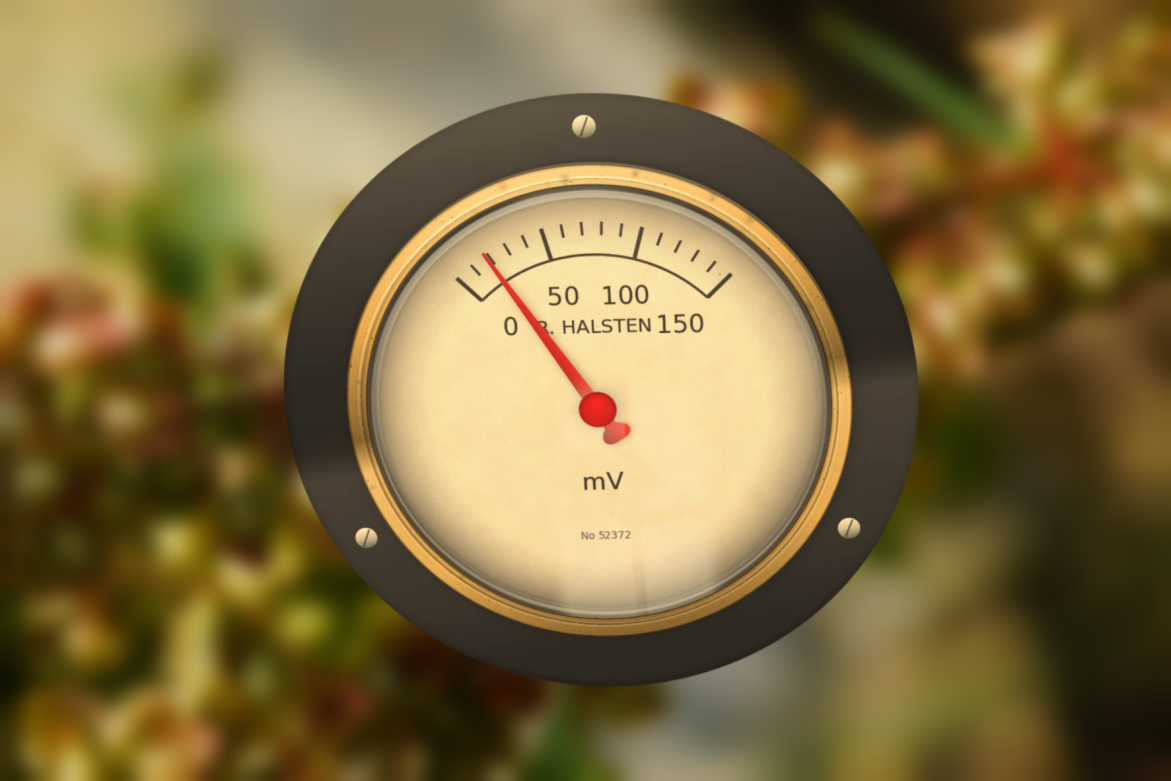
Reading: 20 mV
